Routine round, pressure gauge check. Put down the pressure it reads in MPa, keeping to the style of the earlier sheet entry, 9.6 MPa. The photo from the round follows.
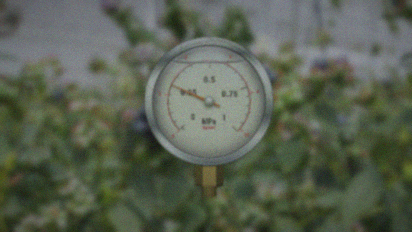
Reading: 0.25 MPa
